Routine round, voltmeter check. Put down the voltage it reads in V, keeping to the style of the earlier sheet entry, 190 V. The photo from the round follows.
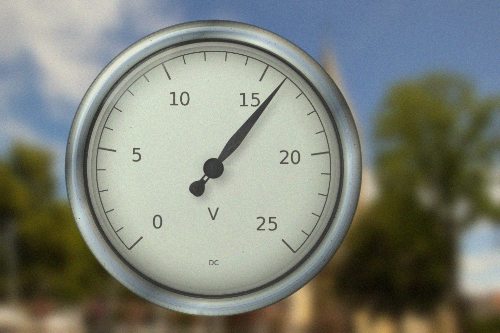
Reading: 16 V
